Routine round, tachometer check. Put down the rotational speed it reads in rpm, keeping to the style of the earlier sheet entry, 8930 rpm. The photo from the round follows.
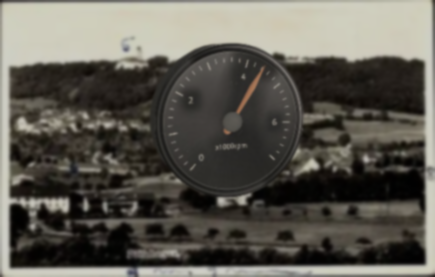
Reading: 4400 rpm
